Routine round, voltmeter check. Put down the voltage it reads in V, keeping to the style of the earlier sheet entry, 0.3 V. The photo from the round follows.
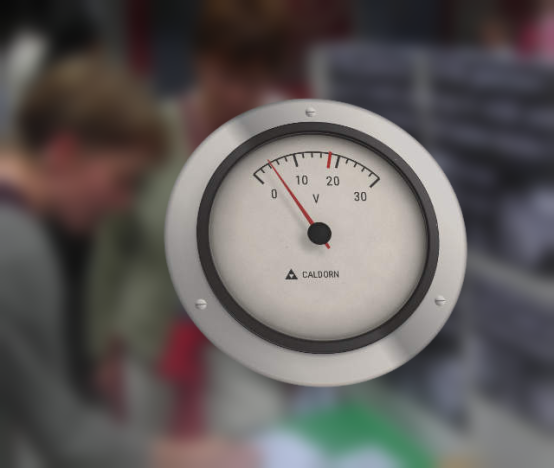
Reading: 4 V
